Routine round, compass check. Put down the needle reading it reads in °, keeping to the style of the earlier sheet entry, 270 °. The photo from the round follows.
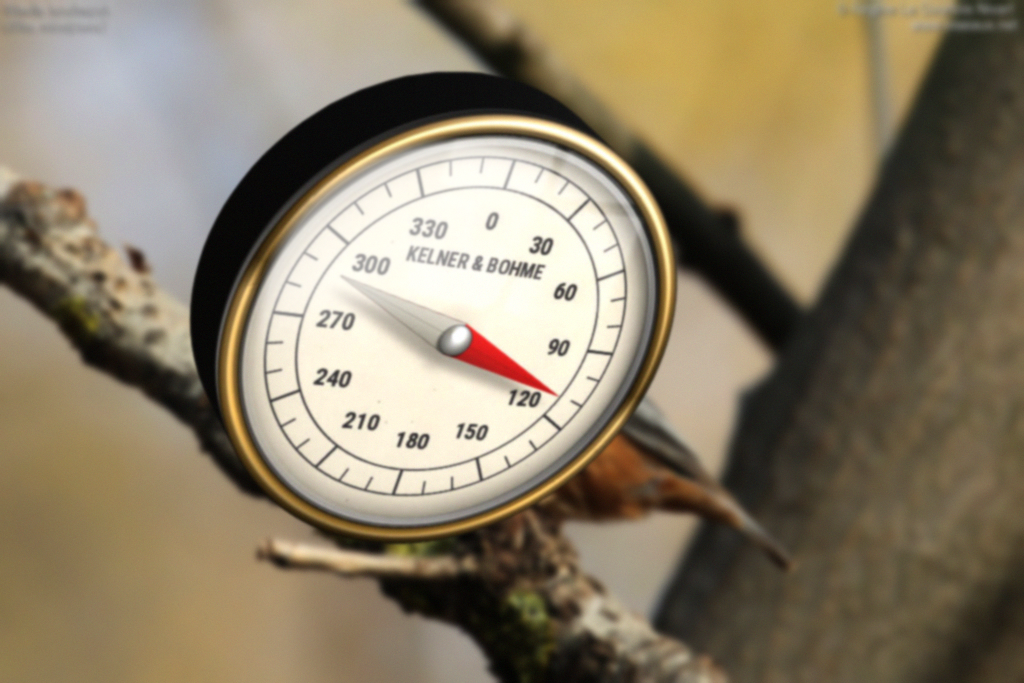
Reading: 110 °
